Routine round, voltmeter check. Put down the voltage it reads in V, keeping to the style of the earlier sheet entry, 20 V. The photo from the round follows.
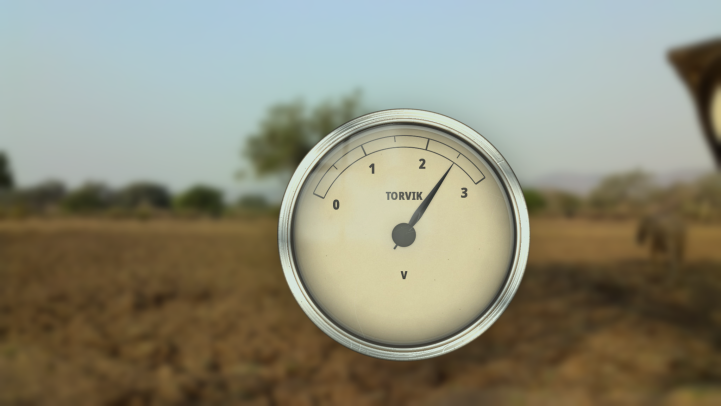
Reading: 2.5 V
